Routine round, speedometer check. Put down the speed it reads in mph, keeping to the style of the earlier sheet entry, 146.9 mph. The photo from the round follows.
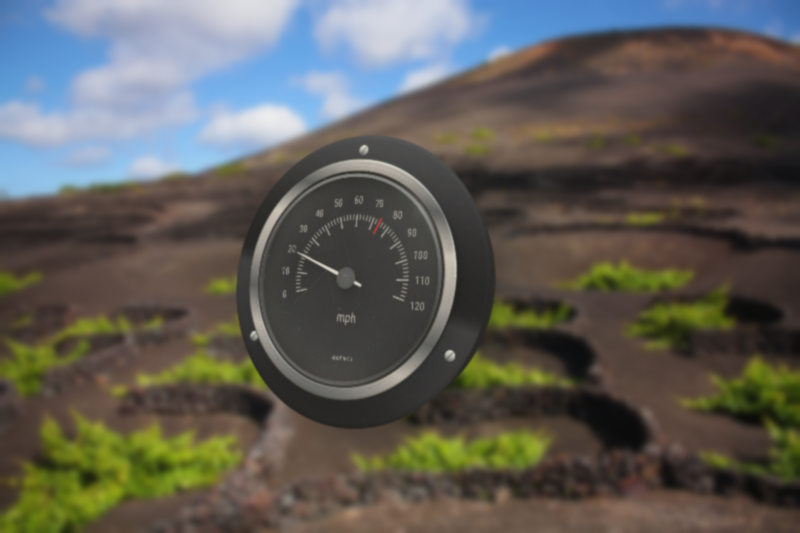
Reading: 20 mph
